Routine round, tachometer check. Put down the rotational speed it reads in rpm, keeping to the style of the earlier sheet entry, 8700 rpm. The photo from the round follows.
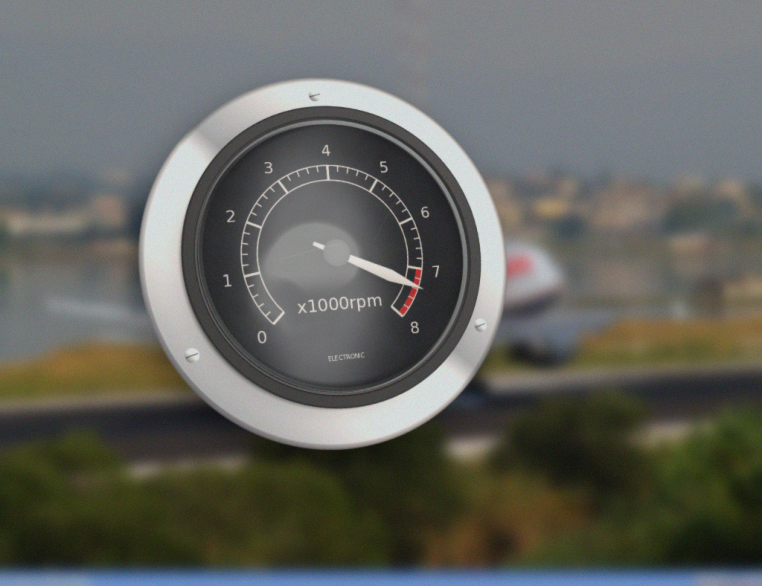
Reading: 7400 rpm
